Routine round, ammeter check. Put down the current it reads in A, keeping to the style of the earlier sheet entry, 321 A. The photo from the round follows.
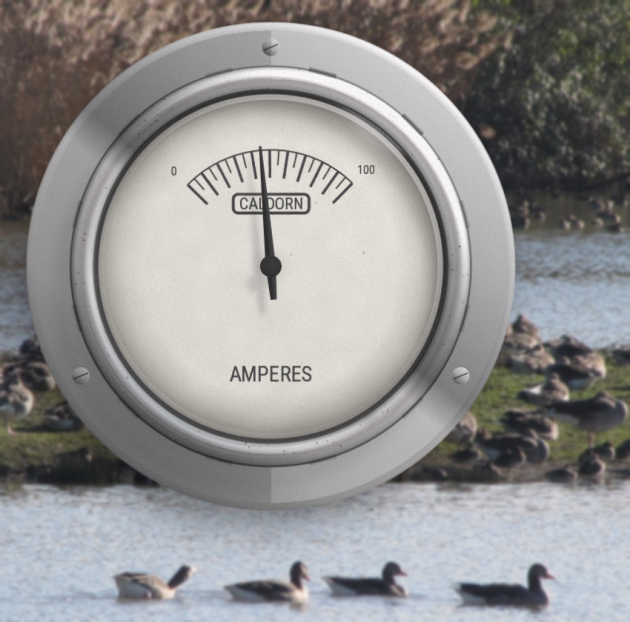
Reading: 45 A
